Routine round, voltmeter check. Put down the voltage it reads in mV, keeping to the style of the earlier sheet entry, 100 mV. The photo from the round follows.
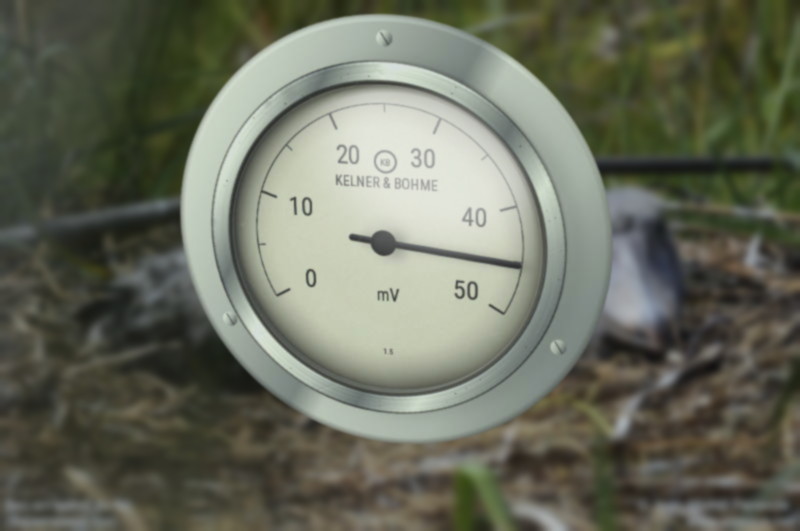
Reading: 45 mV
